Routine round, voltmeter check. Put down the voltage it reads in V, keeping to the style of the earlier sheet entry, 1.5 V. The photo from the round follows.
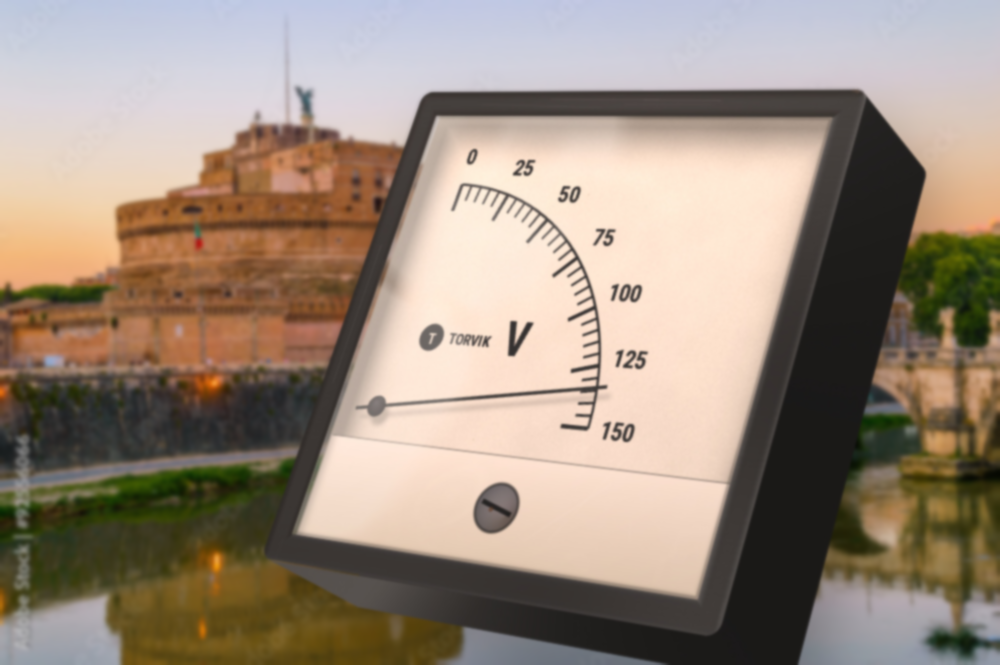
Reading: 135 V
